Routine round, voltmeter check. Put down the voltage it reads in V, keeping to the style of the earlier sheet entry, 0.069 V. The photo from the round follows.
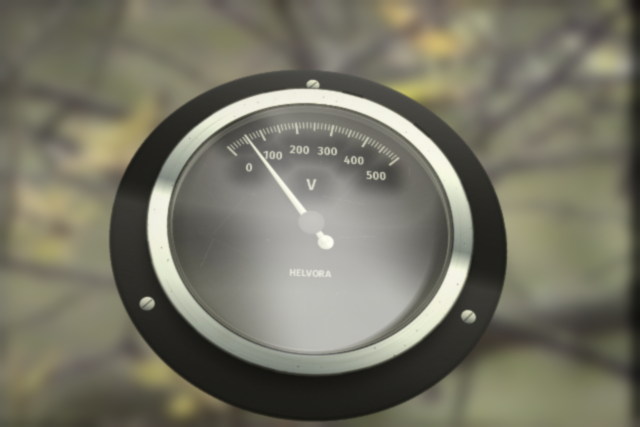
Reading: 50 V
